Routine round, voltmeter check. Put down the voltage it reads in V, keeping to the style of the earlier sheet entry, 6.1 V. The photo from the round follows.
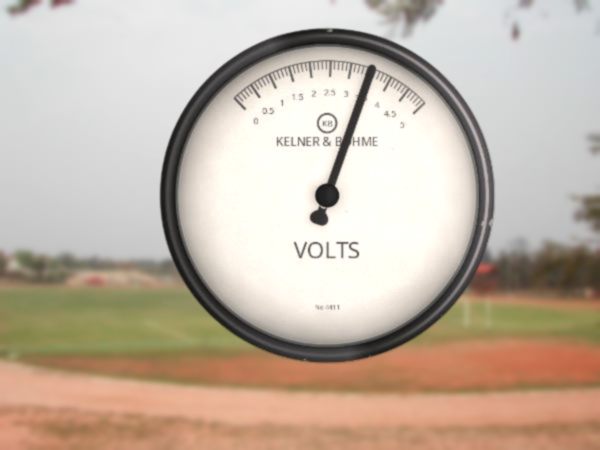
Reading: 3.5 V
